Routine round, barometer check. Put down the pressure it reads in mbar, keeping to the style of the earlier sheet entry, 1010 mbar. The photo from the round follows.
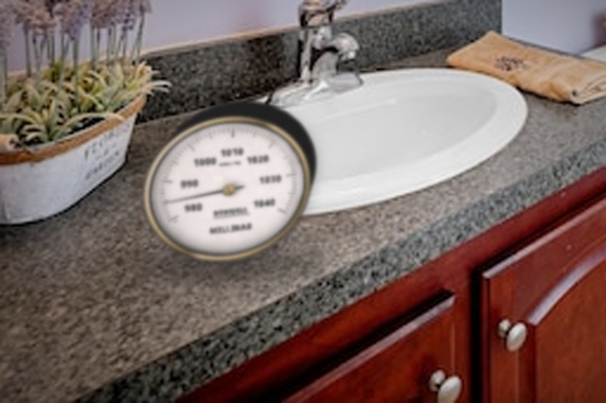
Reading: 985 mbar
